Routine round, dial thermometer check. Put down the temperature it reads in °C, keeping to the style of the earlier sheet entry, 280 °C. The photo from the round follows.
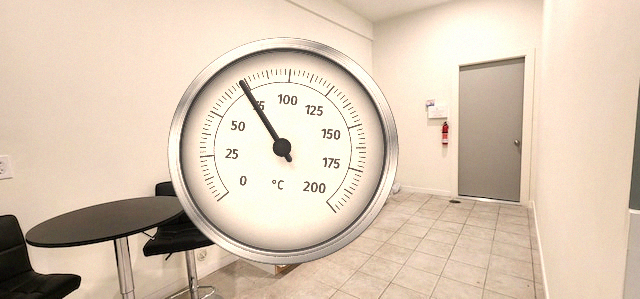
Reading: 72.5 °C
